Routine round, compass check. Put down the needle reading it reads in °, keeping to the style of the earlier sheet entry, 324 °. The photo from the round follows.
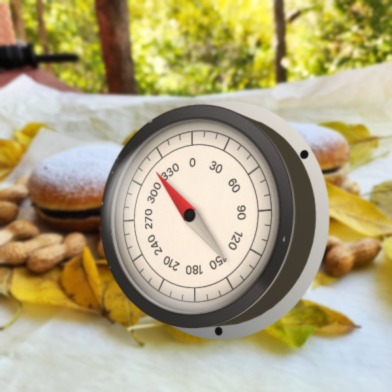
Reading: 320 °
